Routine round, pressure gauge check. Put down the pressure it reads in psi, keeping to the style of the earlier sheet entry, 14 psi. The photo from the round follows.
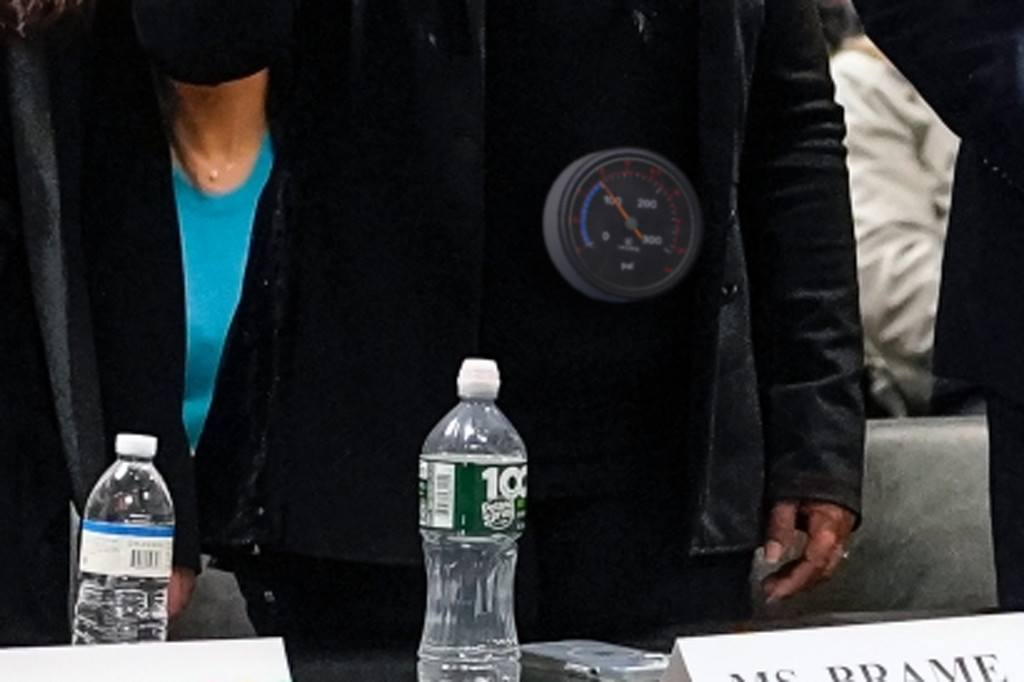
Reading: 100 psi
